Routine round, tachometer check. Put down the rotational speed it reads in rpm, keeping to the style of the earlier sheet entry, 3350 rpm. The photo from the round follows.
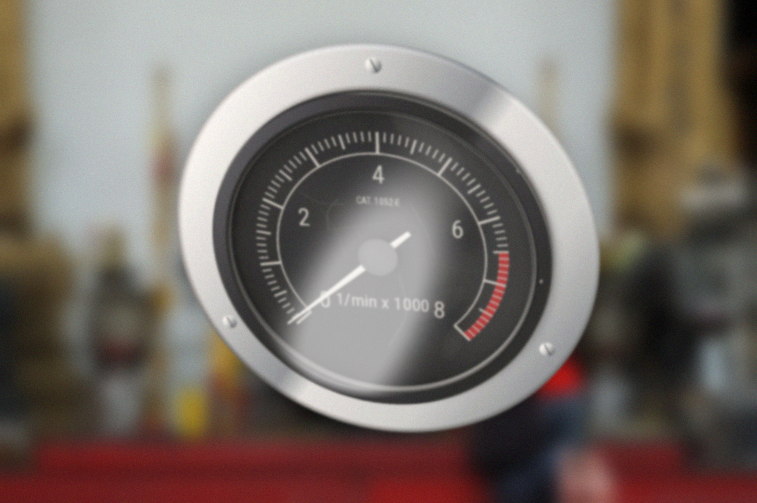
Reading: 100 rpm
